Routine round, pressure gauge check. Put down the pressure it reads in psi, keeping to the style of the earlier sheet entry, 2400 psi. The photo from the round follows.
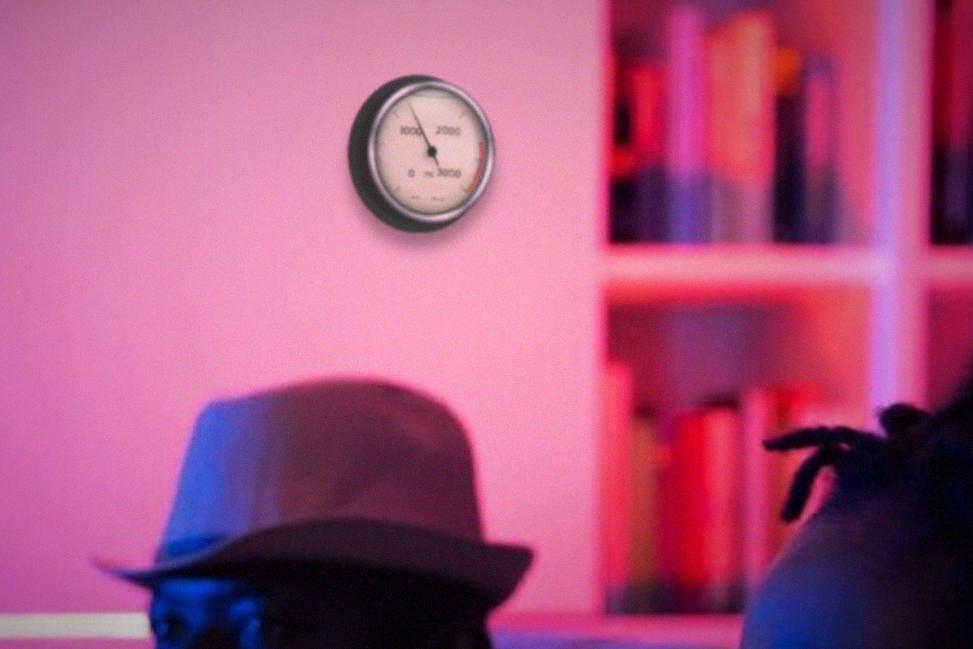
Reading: 1200 psi
